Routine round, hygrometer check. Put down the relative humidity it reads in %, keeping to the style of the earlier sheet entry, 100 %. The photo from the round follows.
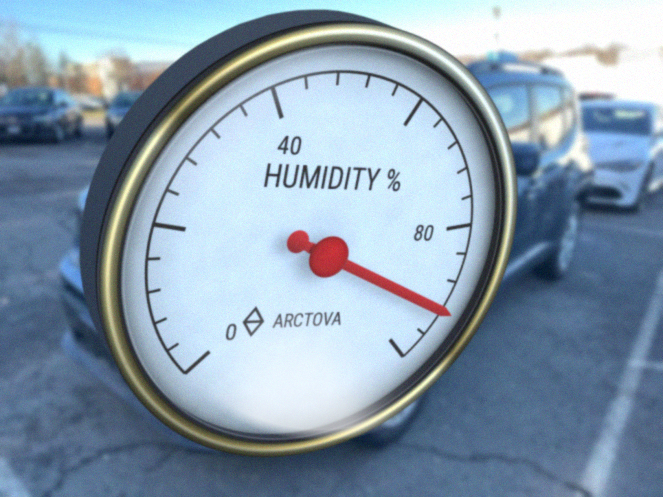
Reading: 92 %
